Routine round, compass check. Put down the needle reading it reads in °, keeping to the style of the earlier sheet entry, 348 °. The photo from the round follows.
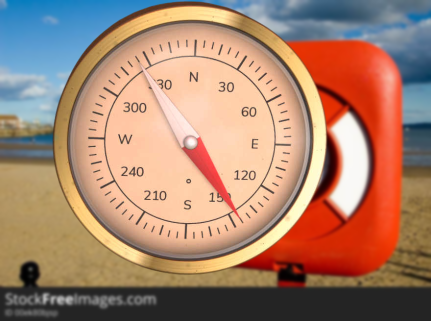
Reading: 145 °
